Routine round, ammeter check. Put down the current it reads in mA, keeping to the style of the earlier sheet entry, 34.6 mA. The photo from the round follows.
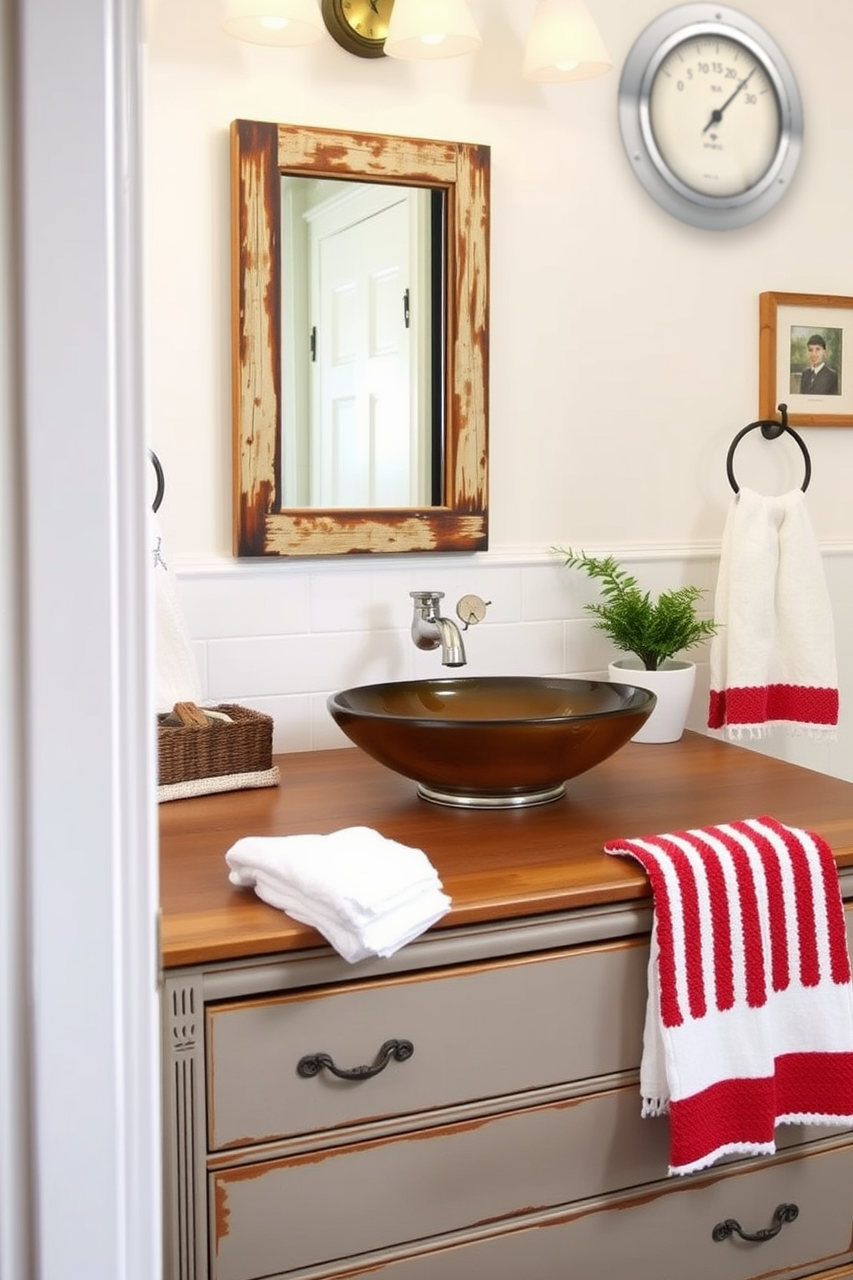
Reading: 25 mA
